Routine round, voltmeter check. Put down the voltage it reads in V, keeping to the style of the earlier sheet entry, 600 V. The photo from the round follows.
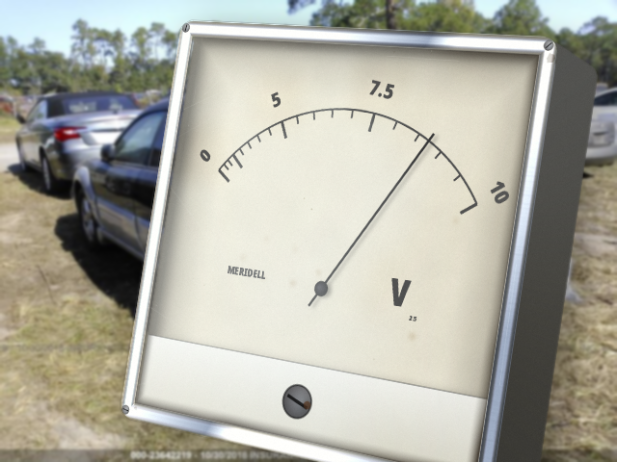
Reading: 8.75 V
